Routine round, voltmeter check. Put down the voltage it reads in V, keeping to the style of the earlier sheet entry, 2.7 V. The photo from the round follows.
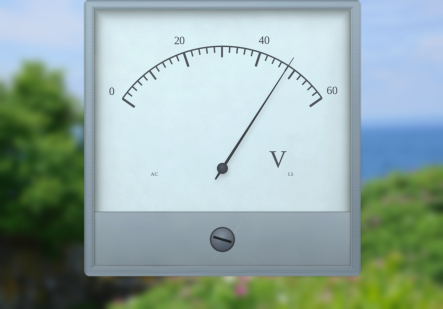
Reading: 48 V
